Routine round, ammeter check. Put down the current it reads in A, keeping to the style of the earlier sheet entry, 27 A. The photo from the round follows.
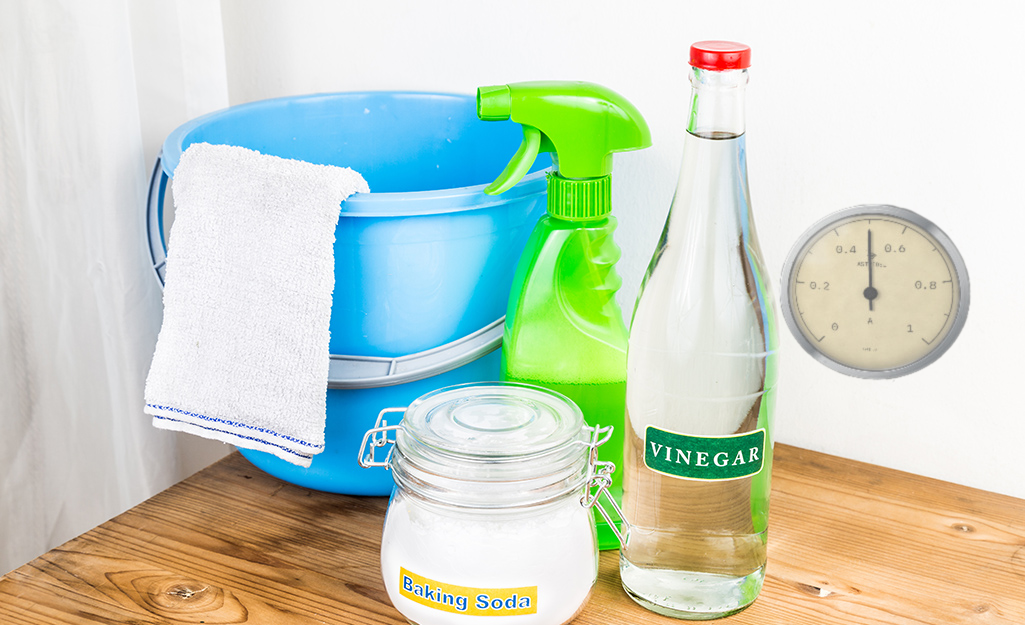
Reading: 0.5 A
